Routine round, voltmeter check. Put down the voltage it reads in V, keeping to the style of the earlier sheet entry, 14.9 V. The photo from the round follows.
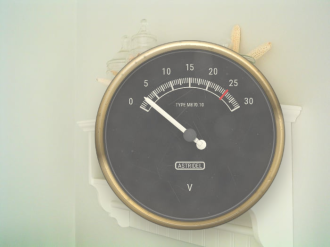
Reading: 2.5 V
